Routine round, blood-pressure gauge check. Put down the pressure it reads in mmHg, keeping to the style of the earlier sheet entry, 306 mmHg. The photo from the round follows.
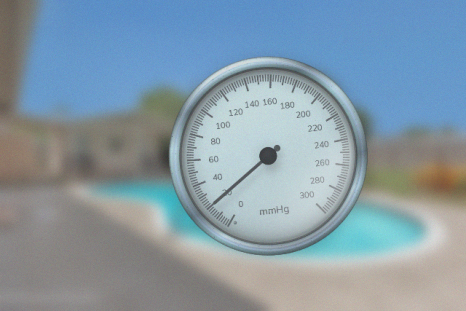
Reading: 20 mmHg
